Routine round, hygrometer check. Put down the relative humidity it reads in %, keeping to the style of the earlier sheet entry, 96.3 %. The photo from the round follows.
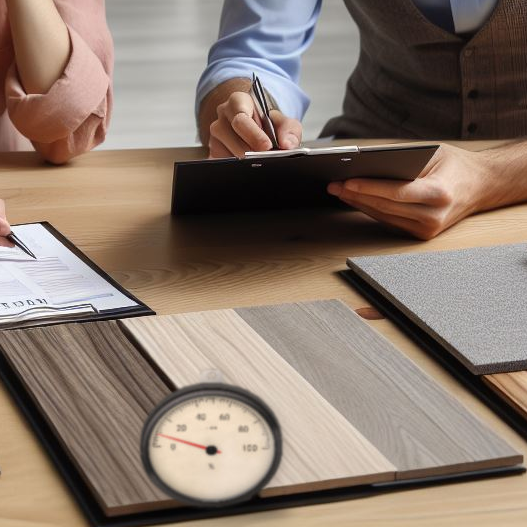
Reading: 10 %
